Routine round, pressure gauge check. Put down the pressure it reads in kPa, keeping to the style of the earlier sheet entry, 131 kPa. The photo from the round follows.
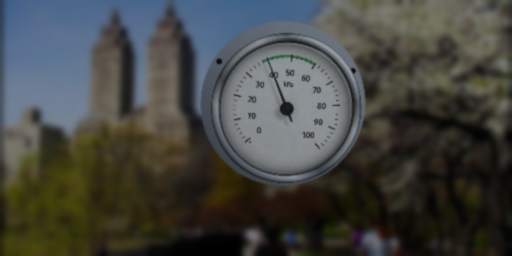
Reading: 40 kPa
